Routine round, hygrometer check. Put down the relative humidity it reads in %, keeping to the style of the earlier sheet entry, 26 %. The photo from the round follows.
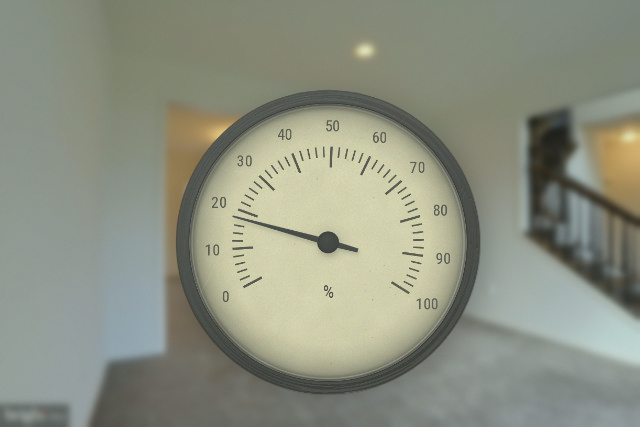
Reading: 18 %
